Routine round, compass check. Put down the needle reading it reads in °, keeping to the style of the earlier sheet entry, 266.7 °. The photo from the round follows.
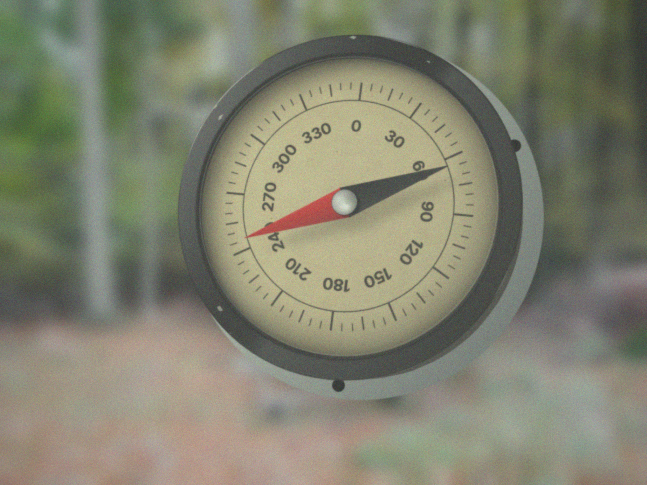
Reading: 245 °
